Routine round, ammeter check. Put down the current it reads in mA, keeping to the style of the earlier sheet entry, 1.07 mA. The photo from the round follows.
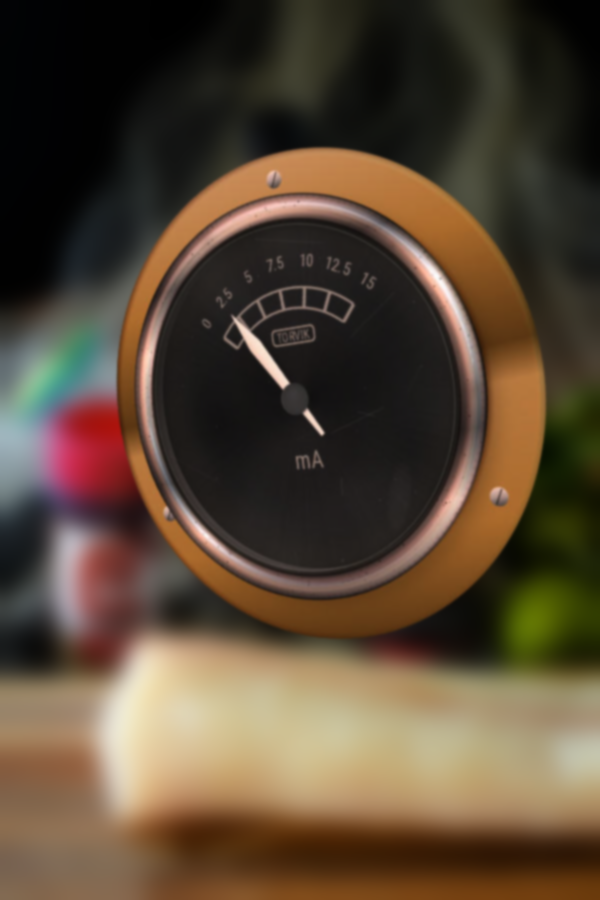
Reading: 2.5 mA
